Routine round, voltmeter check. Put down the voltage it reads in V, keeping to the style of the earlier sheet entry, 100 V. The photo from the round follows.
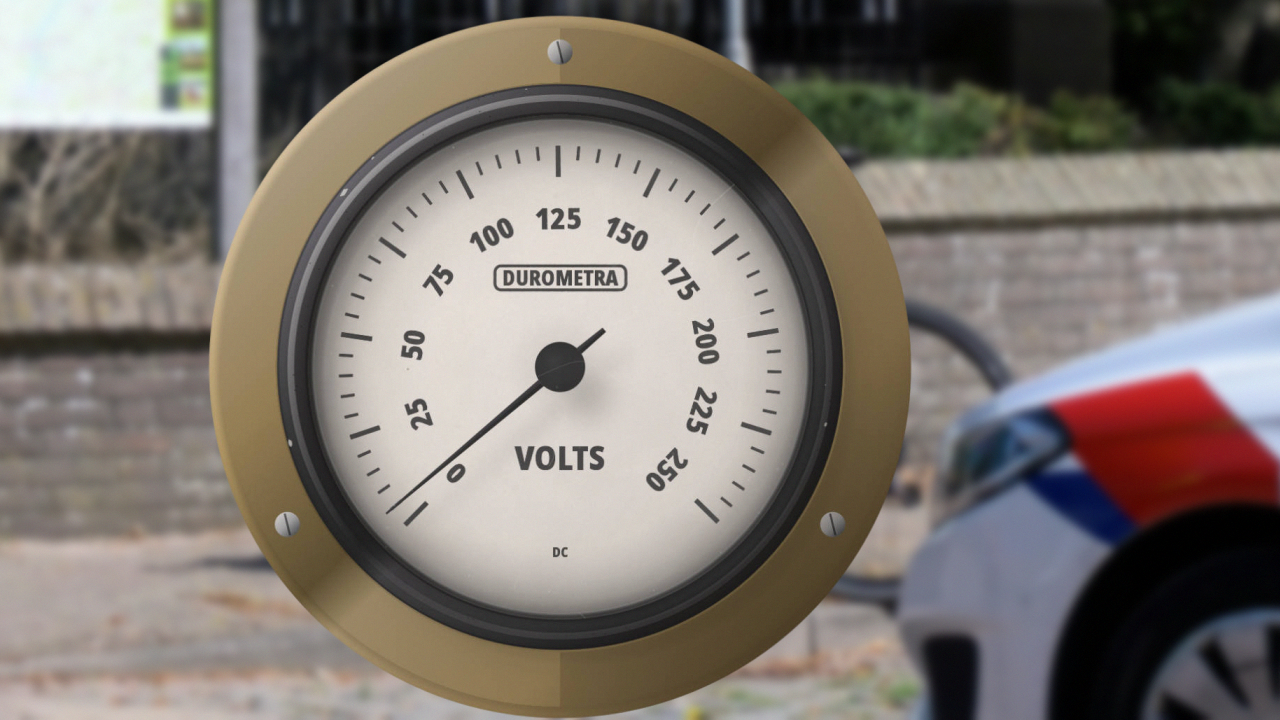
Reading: 5 V
